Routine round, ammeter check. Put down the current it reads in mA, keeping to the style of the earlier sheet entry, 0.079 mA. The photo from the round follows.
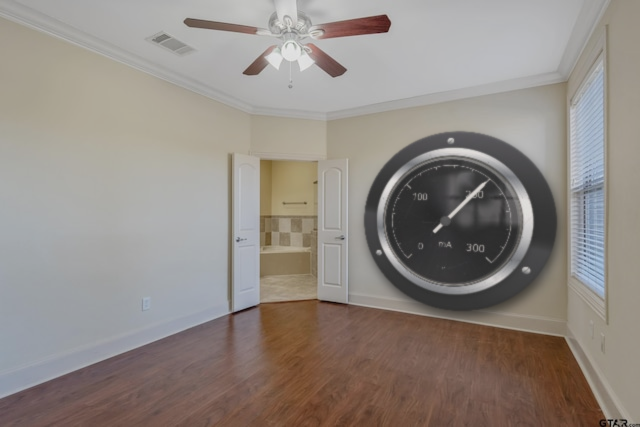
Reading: 200 mA
